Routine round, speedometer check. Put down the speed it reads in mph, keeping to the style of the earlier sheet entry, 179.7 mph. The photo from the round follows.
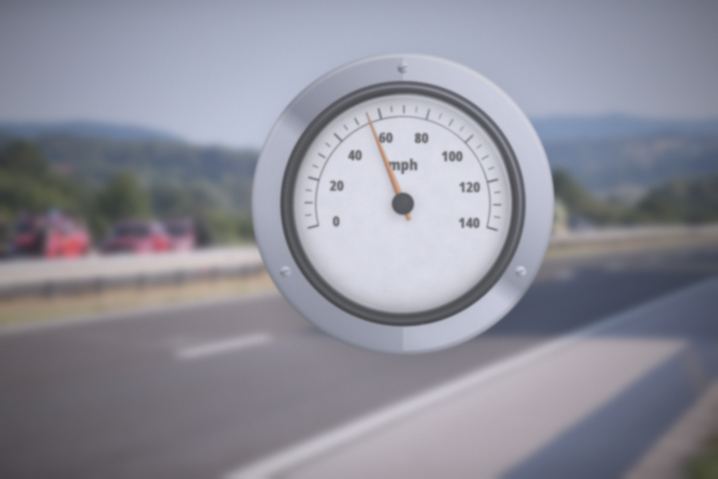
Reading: 55 mph
